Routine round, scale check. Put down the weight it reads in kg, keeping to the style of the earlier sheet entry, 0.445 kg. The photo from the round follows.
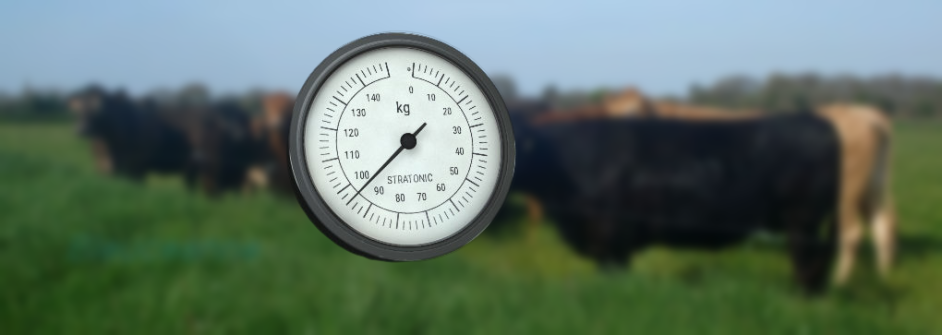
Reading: 96 kg
